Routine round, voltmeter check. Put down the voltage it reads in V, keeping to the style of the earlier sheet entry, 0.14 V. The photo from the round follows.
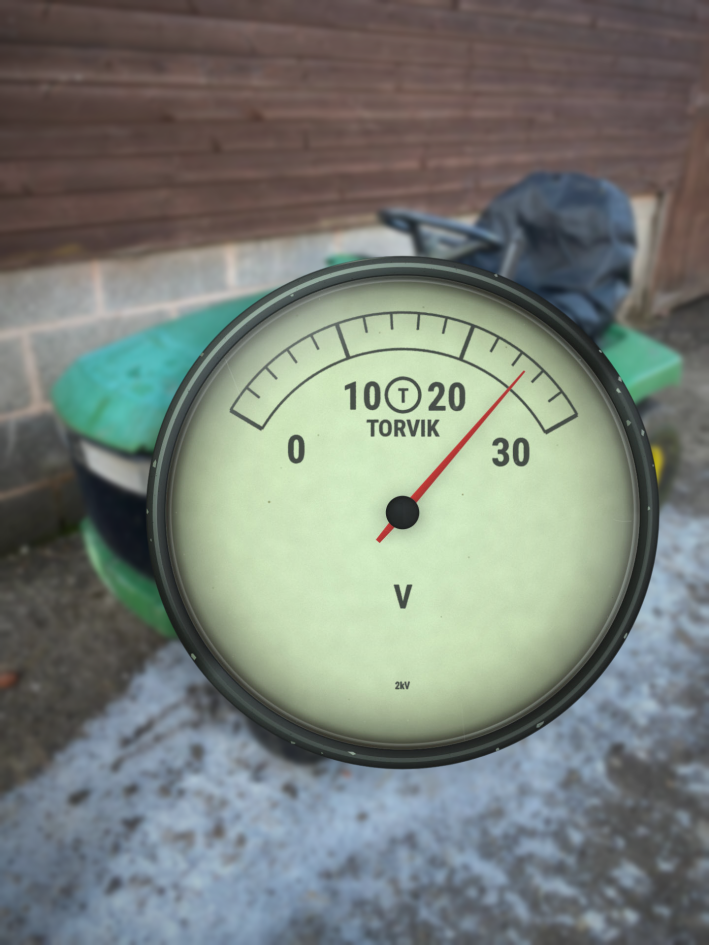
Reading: 25 V
